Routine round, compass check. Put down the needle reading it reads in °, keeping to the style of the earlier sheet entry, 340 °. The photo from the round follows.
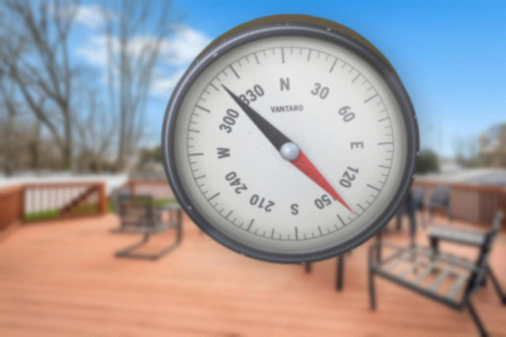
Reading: 140 °
